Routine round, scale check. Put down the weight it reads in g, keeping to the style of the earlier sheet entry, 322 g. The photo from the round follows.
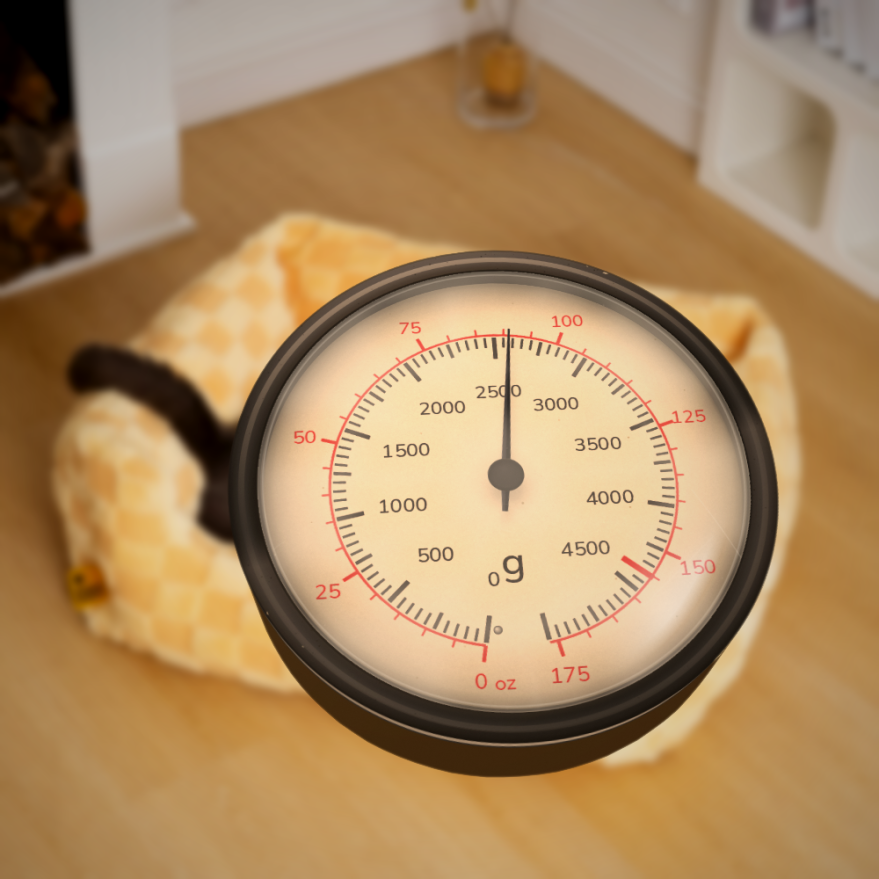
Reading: 2575 g
